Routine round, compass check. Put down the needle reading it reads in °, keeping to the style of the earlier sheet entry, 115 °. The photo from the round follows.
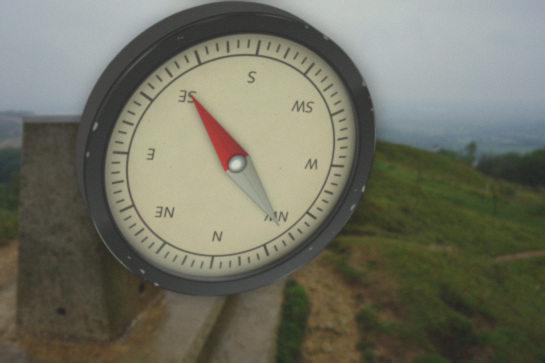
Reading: 137.5 °
